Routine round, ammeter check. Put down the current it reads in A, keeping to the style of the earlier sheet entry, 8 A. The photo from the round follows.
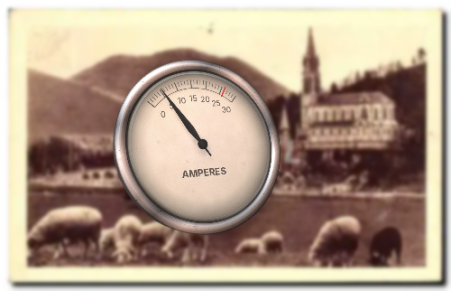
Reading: 5 A
